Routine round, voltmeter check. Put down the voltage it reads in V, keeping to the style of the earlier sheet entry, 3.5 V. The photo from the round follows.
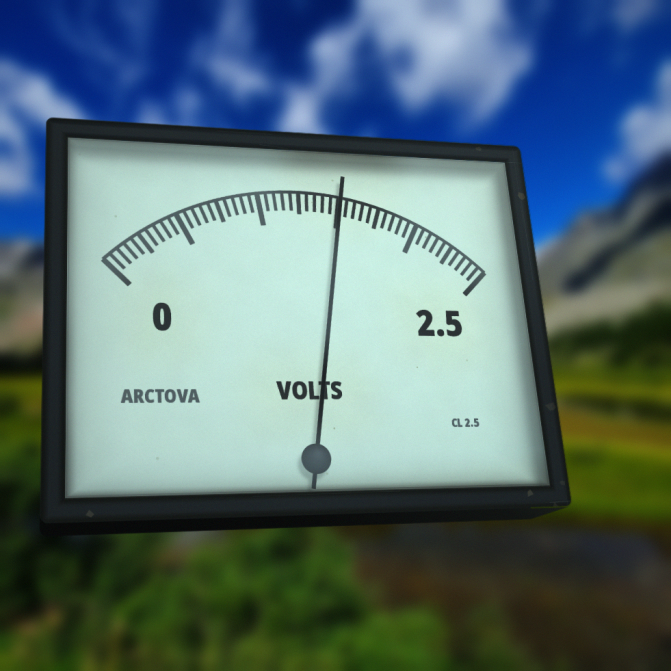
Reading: 1.5 V
